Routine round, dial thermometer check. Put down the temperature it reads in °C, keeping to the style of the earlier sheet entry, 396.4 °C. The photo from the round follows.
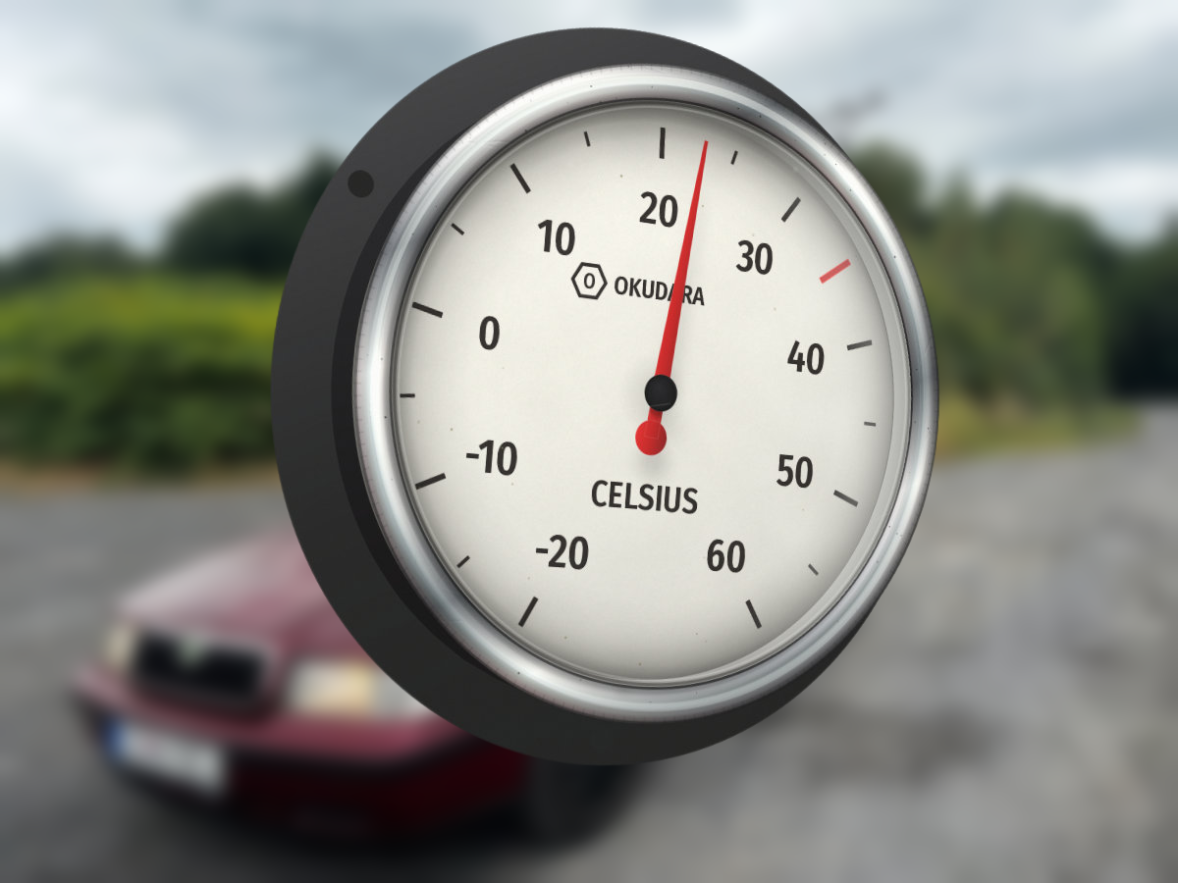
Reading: 22.5 °C
